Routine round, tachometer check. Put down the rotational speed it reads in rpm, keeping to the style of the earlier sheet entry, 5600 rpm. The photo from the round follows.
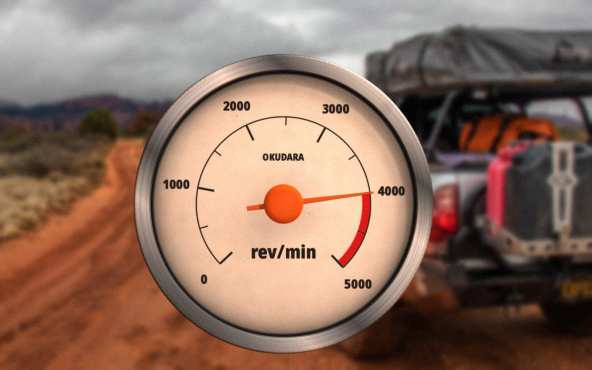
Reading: 4000 rpm
